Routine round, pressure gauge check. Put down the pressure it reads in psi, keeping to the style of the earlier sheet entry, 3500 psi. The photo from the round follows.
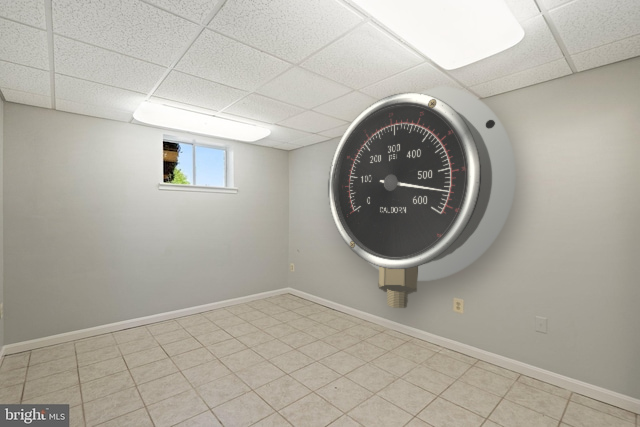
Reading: 550 psi
